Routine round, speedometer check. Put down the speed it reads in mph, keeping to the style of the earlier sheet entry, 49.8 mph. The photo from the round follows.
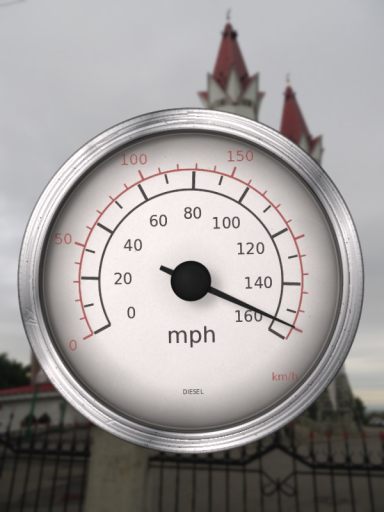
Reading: 155 mph
